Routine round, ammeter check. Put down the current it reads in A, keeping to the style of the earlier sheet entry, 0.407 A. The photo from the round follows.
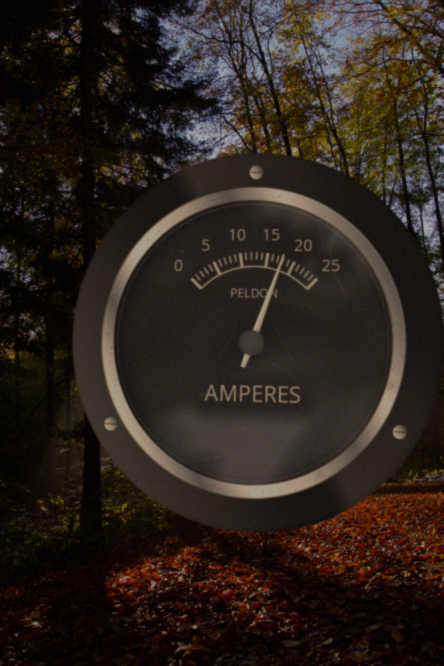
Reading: 18 A
